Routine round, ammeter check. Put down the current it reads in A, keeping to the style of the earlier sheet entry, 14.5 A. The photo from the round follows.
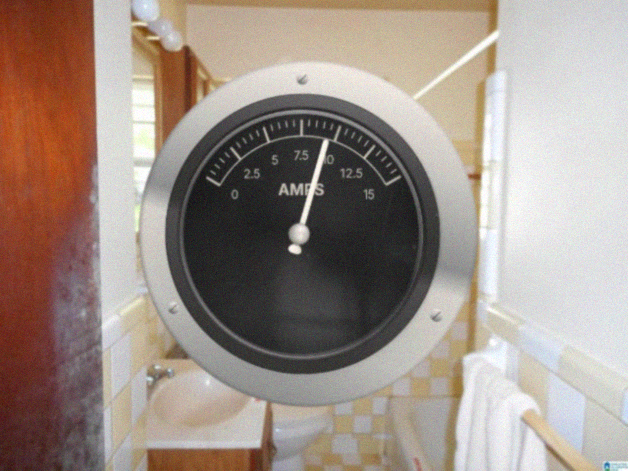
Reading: 9.5 A
